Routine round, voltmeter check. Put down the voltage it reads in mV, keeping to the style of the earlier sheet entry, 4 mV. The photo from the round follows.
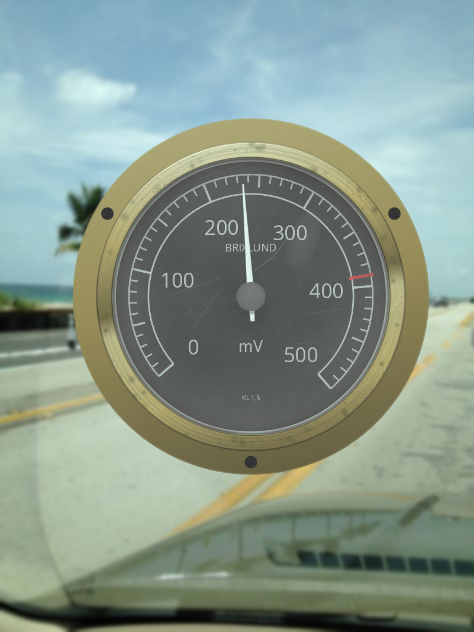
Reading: 235 mV
